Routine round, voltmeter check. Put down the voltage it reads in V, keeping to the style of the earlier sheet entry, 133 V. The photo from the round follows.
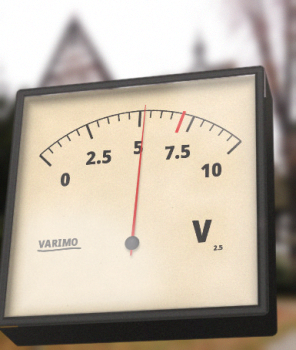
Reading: 5.25 V
